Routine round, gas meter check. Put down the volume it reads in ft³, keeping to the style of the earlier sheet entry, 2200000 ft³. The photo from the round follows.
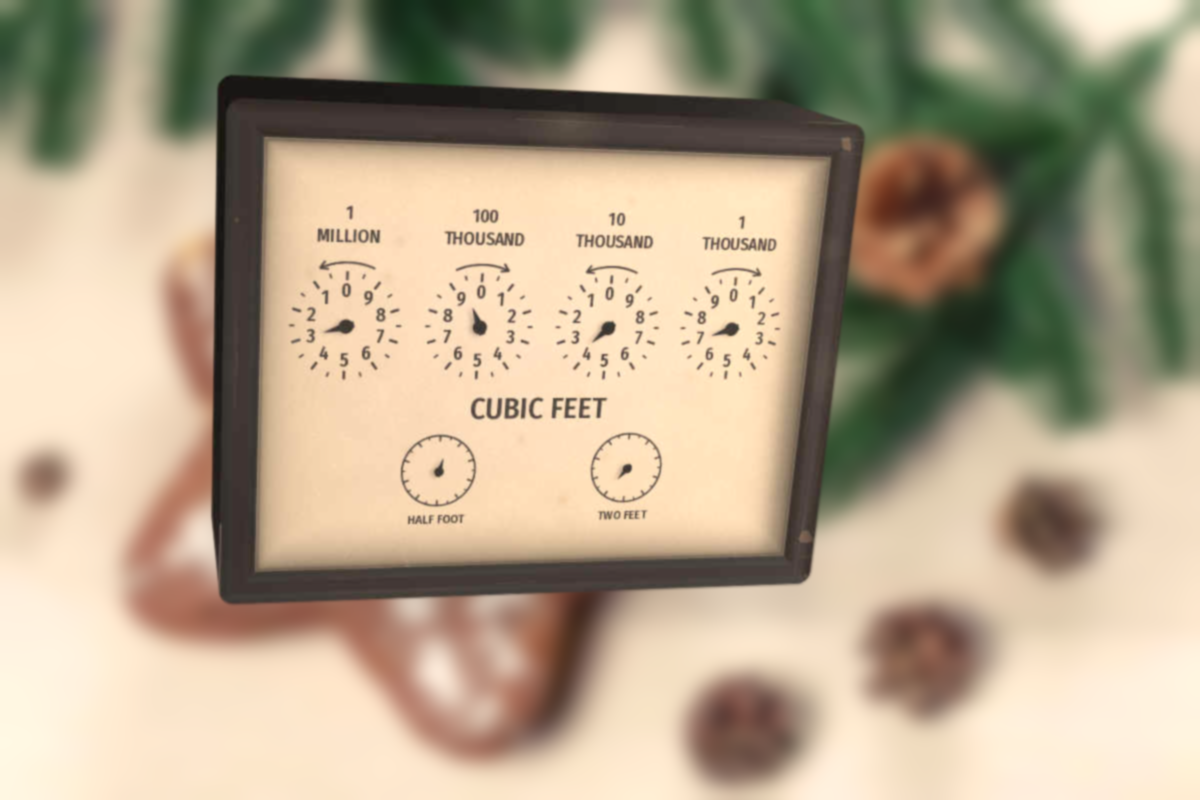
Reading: 293700 ft³
